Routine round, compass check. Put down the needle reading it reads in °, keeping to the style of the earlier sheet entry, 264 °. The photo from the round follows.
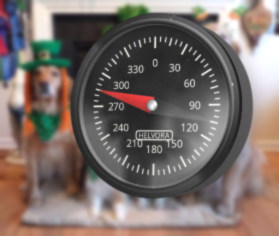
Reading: 285 °
